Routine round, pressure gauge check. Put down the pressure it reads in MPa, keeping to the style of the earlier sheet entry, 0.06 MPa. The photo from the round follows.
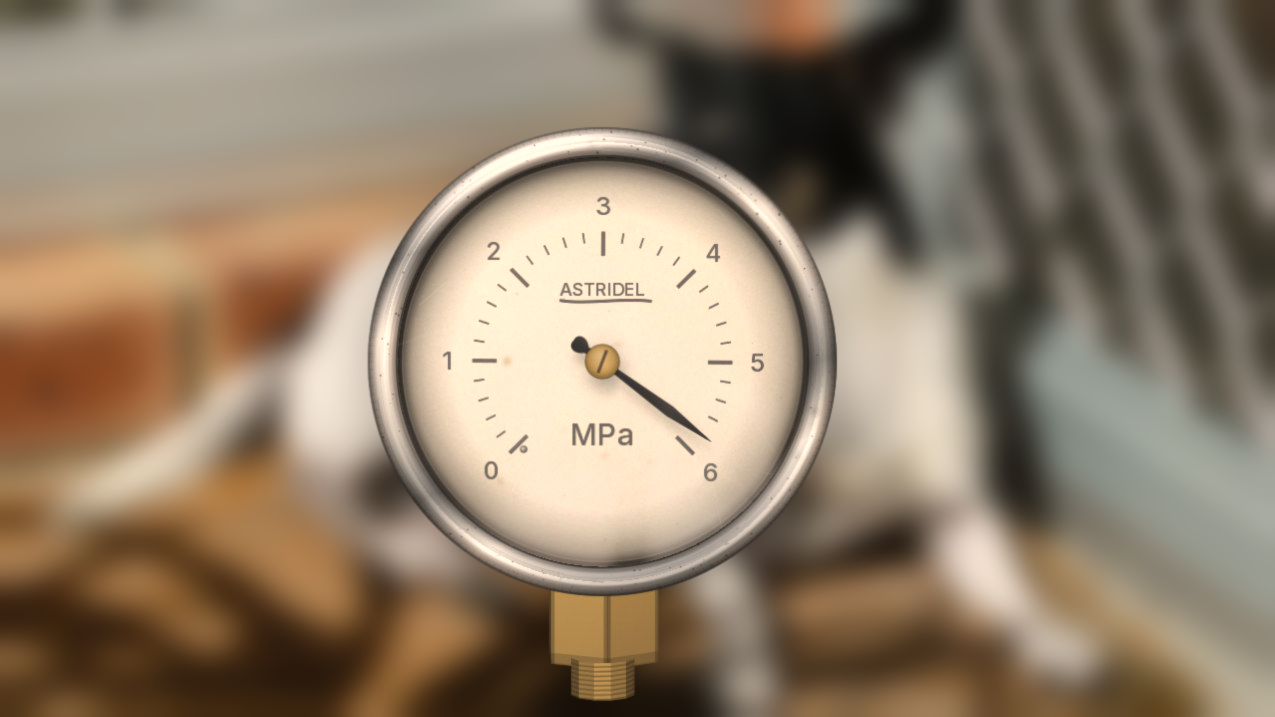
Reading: 5.8 MPa
